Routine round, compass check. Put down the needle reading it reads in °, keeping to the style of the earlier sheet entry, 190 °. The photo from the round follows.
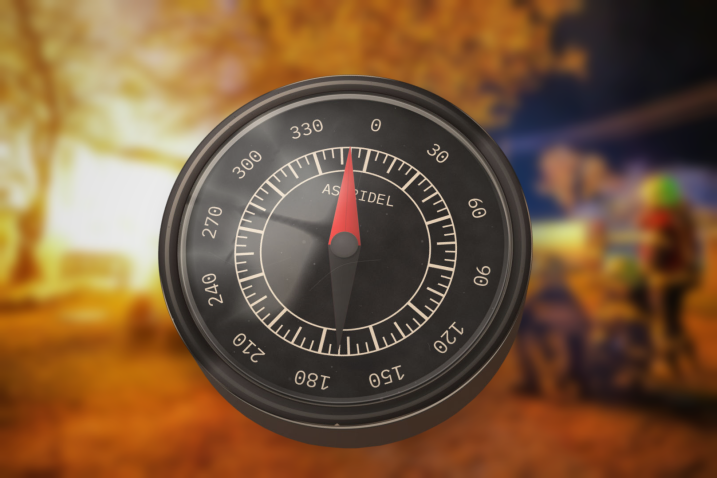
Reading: 350 °
